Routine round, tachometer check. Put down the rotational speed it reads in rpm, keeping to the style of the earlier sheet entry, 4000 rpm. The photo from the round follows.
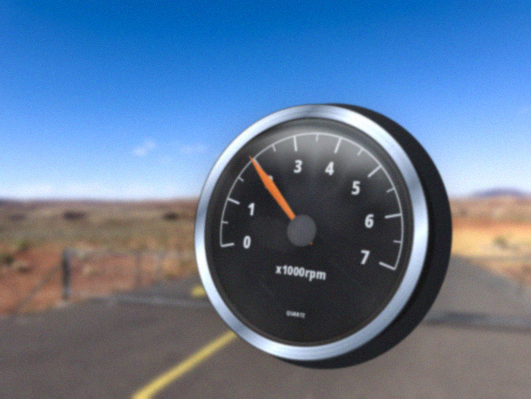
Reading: 2000 rpm
